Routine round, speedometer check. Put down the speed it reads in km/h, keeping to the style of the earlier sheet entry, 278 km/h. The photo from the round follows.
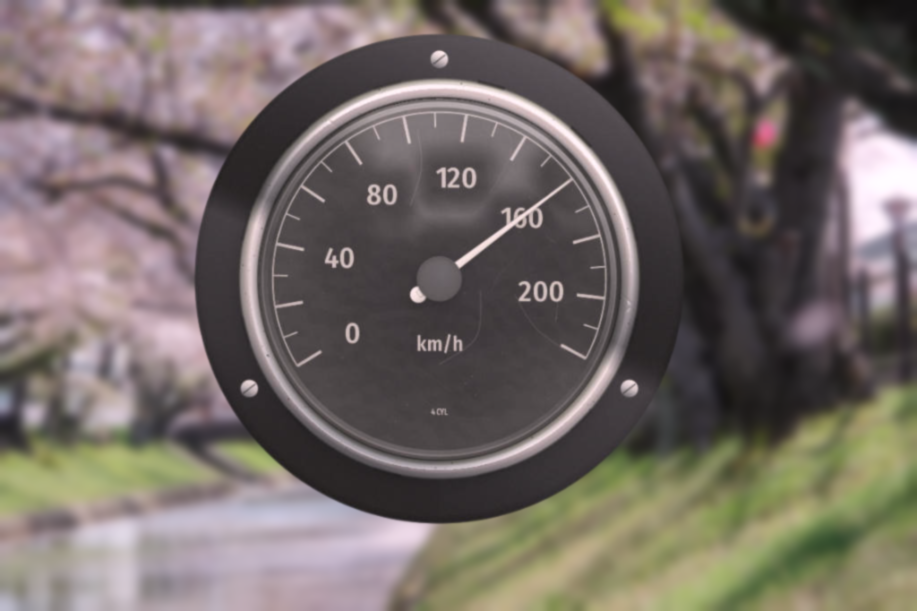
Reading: 160 km/h
